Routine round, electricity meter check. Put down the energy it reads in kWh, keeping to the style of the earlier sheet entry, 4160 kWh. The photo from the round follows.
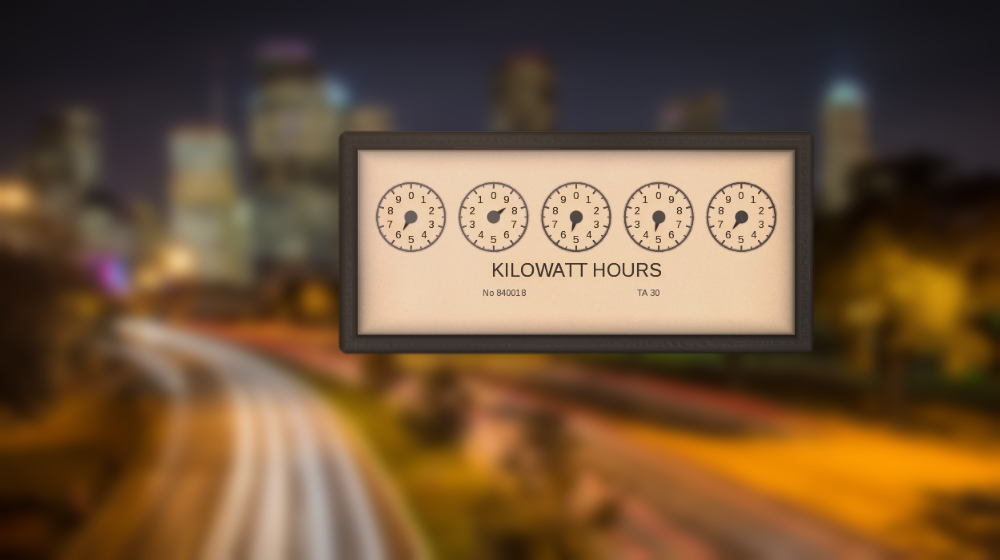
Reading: 58546 kWh
